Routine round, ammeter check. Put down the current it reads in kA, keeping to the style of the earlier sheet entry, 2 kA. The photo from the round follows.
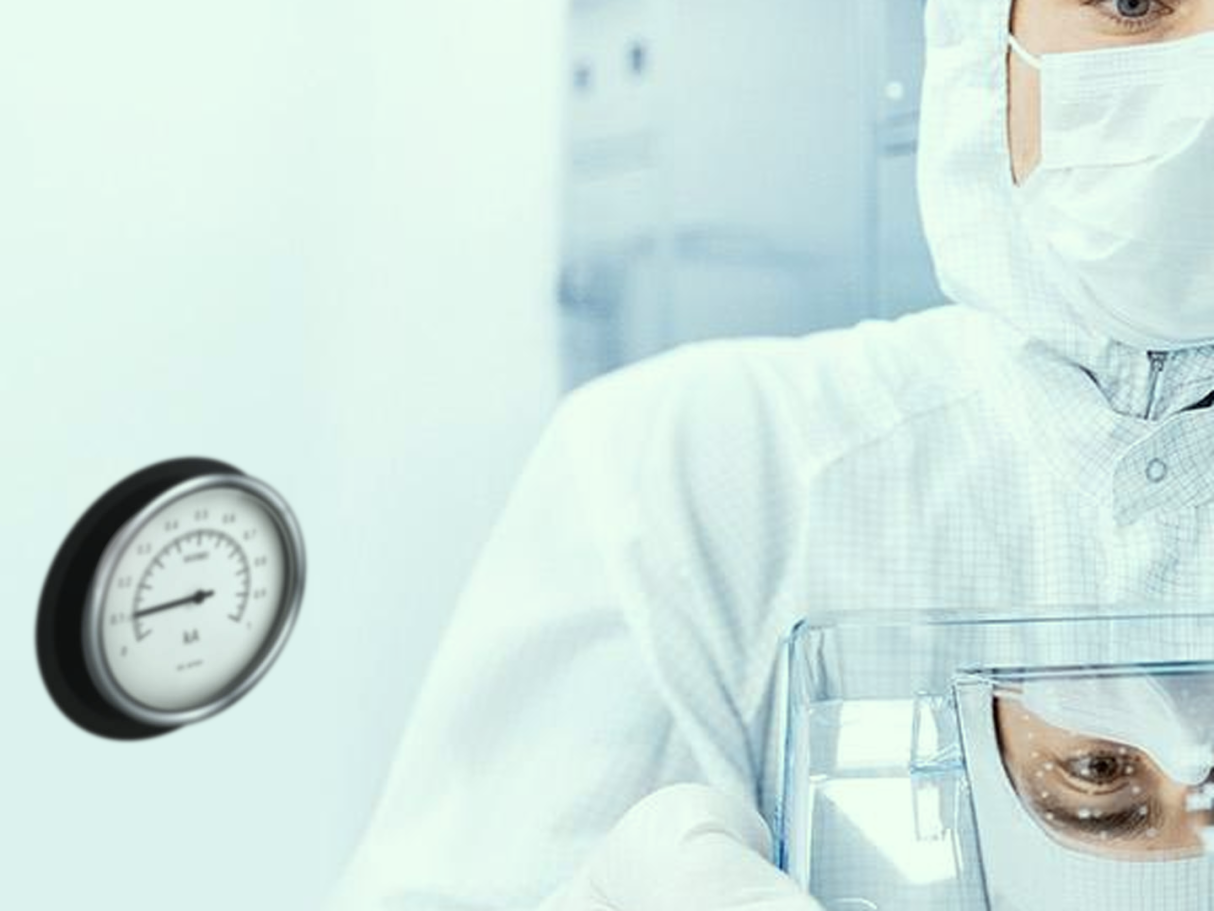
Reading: 0.1 kA
